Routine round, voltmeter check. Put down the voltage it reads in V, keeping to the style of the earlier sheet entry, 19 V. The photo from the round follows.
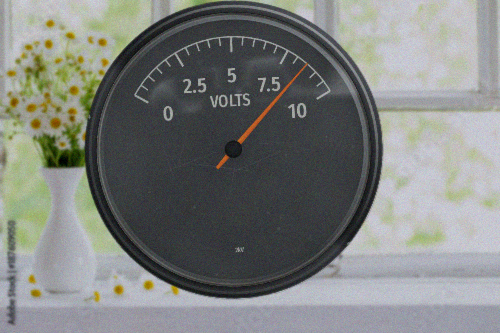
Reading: 8.5 V
